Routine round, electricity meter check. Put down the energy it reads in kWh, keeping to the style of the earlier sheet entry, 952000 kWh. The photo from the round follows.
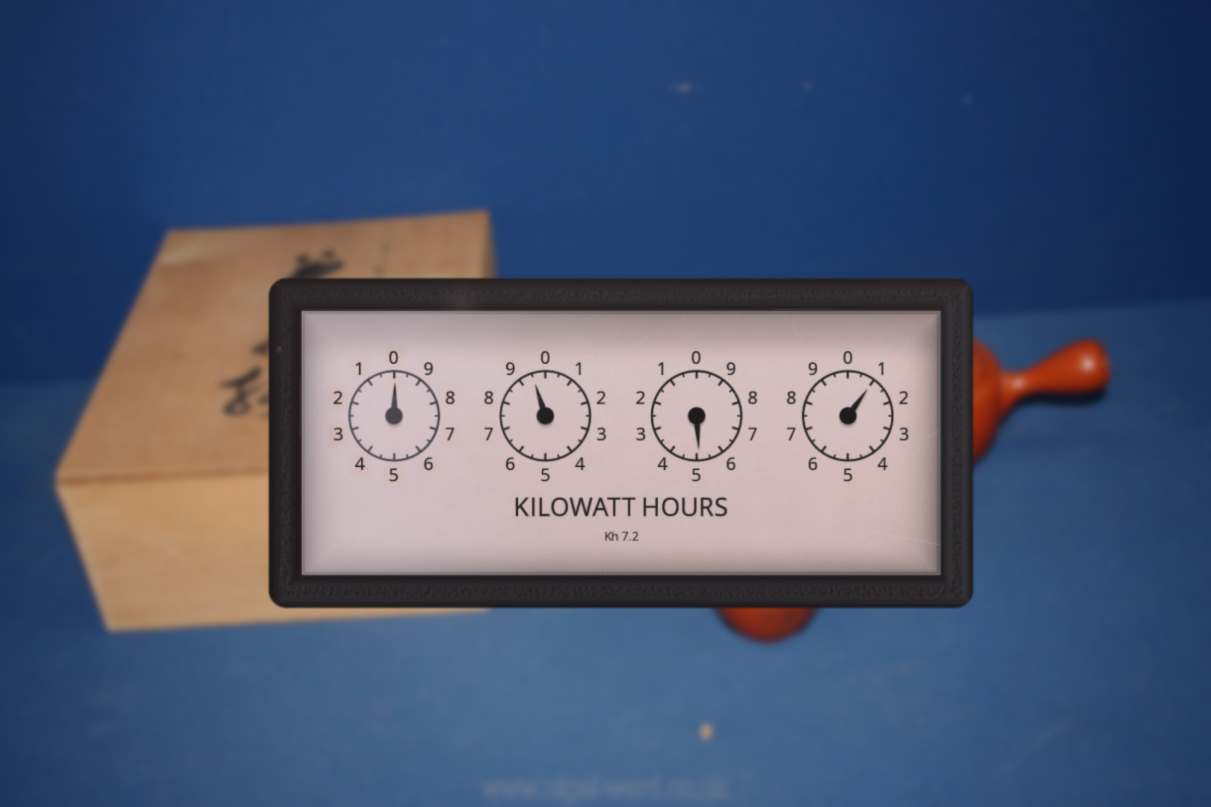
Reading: 9951 kWh
